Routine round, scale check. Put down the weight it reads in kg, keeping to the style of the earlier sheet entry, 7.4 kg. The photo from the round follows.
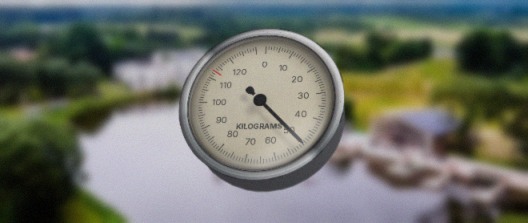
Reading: 50 kg
